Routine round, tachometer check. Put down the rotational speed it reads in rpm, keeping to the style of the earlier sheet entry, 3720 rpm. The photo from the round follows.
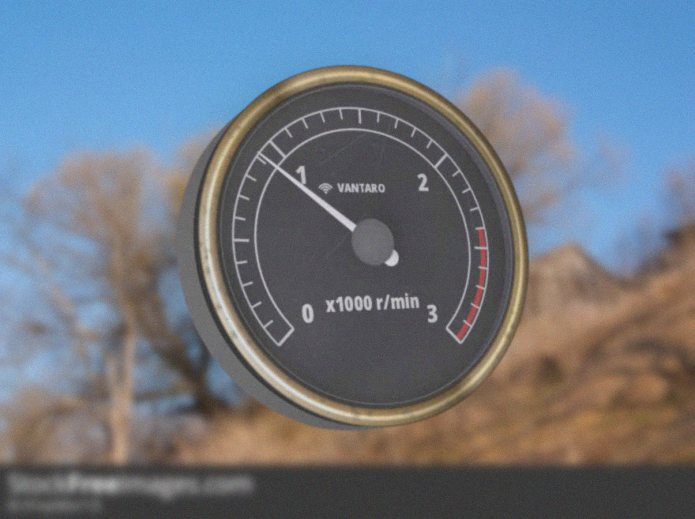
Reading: 900 rpm
